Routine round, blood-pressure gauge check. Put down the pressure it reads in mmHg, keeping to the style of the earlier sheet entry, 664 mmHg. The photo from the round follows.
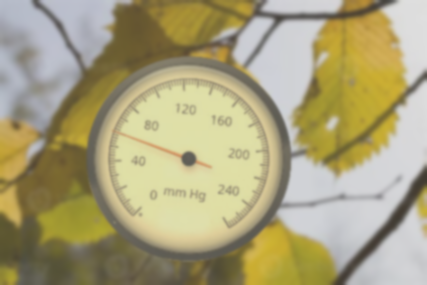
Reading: 60 mmHg
